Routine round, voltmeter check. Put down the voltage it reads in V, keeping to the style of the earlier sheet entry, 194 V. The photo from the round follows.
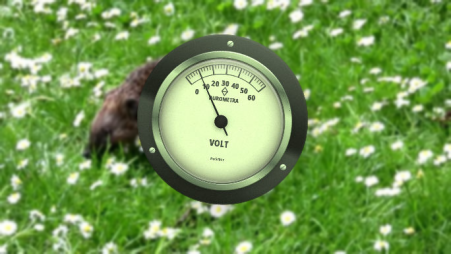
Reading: 10 V
